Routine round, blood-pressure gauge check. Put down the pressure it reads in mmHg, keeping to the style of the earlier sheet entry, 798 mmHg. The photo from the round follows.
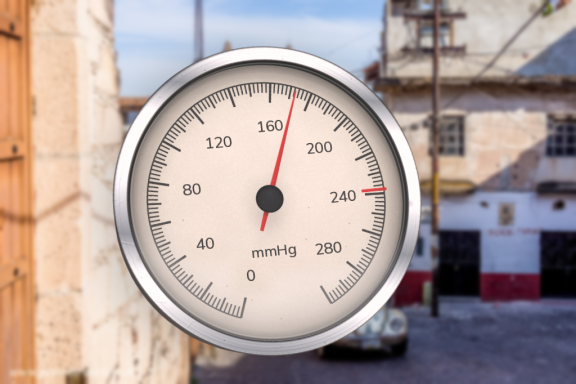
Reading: 172 mmHg
